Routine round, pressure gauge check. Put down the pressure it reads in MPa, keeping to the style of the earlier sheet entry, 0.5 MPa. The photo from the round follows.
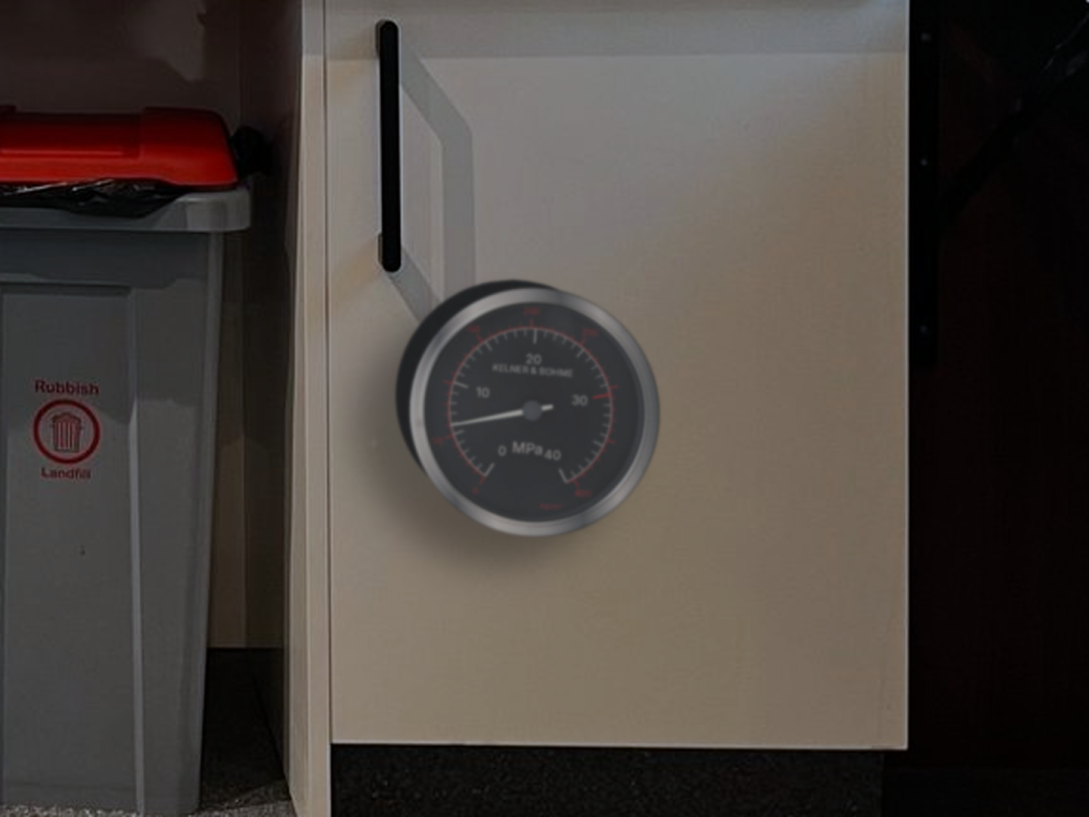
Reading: 6 MPa
